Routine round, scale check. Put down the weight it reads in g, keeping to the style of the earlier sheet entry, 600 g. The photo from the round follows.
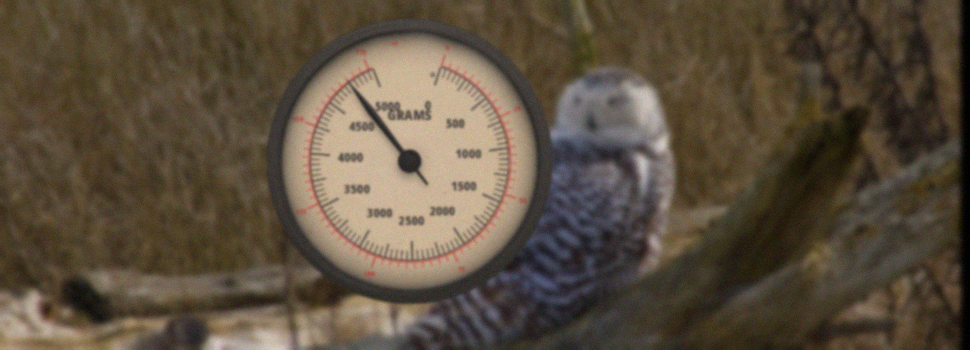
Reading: 4750 g
